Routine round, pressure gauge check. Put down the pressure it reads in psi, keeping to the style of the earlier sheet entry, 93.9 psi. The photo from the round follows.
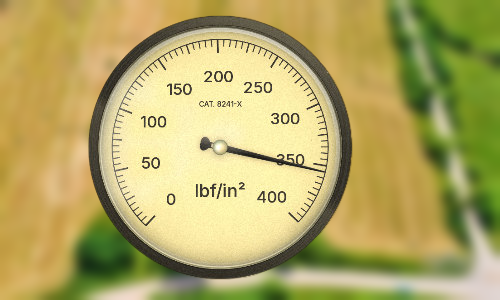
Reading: 355 psi
